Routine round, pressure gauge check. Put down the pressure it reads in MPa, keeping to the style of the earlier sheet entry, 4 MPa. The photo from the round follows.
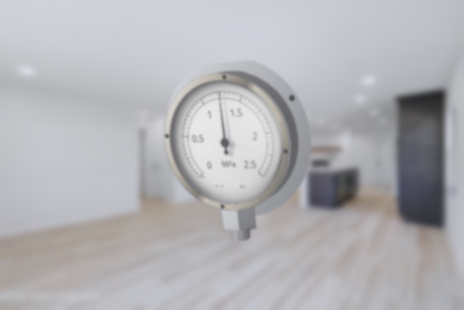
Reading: 1.25 MPa
